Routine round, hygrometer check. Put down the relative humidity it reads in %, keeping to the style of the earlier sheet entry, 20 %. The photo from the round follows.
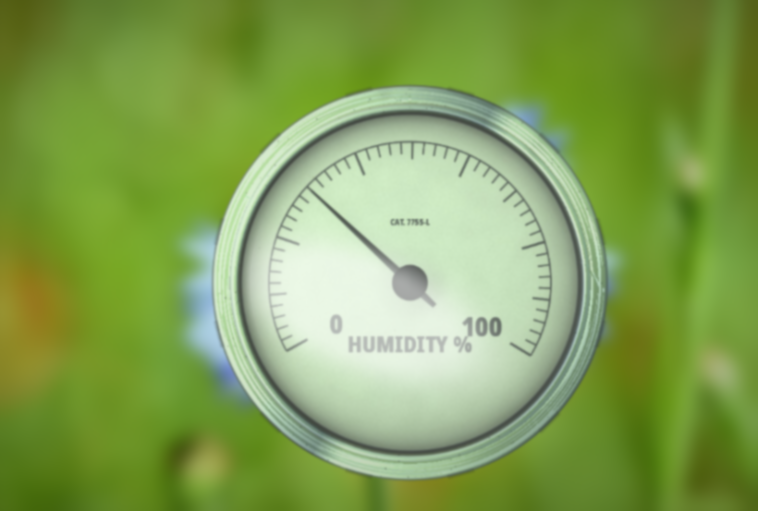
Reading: 30 %
